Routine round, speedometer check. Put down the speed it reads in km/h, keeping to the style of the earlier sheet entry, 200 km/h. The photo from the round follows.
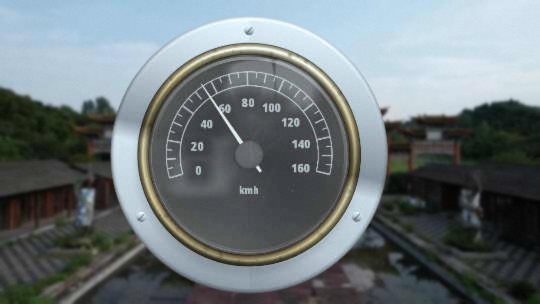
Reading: 55 km/h
